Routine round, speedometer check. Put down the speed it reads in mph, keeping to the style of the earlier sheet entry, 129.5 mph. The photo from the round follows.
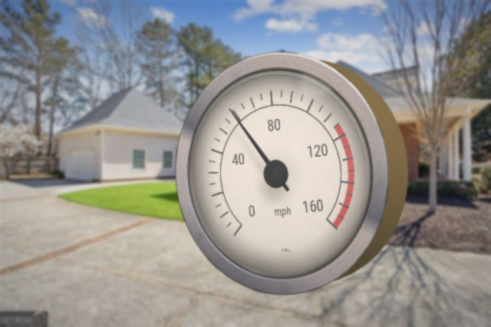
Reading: 60 mph
